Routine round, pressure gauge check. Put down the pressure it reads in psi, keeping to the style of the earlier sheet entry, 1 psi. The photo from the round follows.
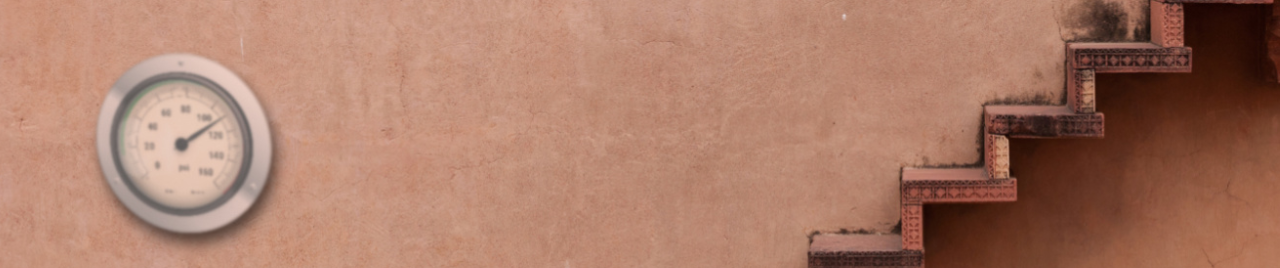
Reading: 110 psi
